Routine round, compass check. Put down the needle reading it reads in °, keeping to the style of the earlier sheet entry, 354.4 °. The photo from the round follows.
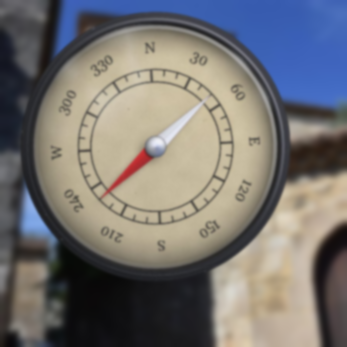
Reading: 230 °
